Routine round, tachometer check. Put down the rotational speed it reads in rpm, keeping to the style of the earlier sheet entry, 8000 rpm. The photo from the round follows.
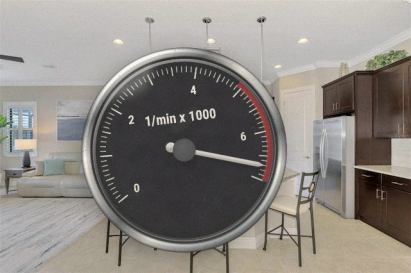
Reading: 6700 rpm
